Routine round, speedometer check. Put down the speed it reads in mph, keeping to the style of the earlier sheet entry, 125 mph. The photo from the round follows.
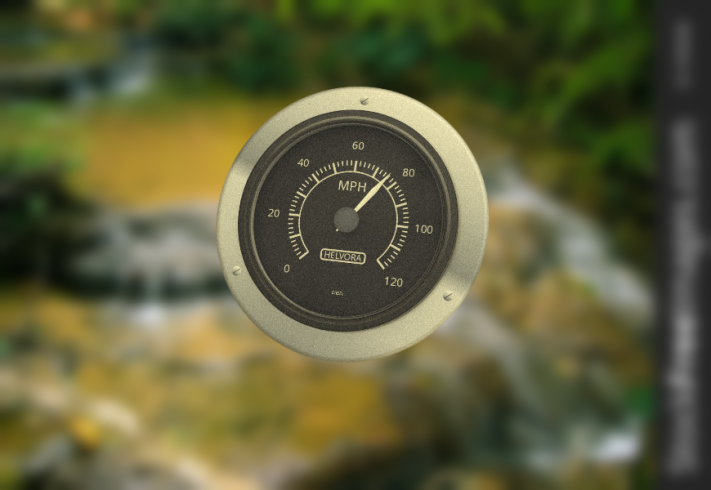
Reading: 76 mph
